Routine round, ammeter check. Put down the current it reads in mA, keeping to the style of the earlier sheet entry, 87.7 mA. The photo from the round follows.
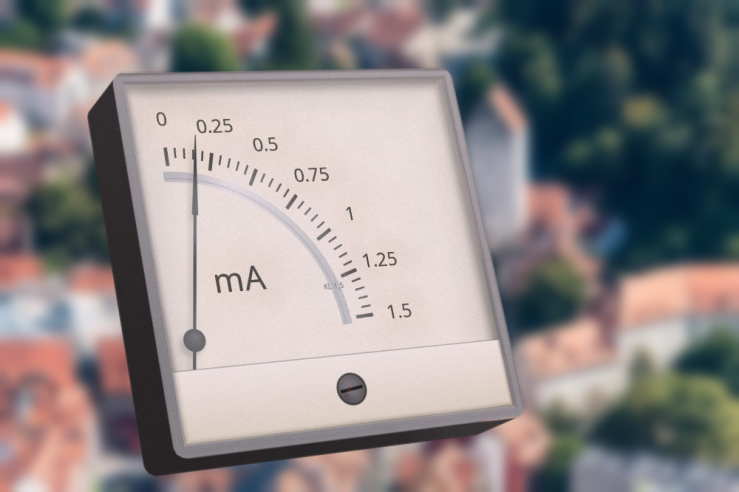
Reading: 0.15 mA
